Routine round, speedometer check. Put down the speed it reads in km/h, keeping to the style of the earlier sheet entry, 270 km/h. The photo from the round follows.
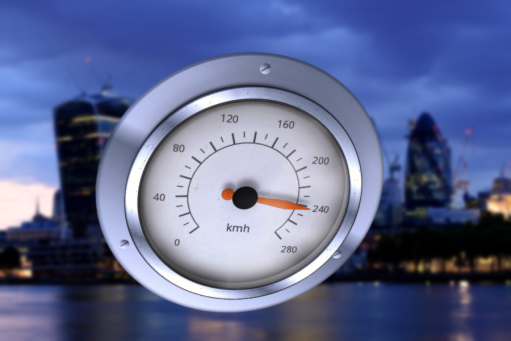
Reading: 240 km/h
